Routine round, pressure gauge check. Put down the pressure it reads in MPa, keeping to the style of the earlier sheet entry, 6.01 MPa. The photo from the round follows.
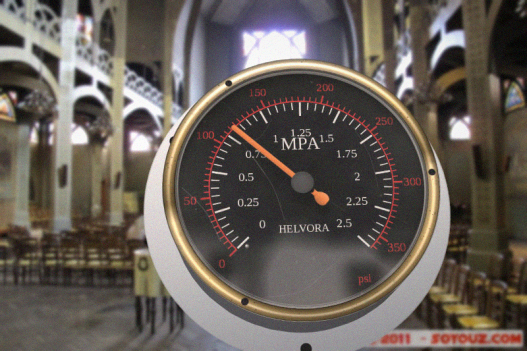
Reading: 0.8 MPa
